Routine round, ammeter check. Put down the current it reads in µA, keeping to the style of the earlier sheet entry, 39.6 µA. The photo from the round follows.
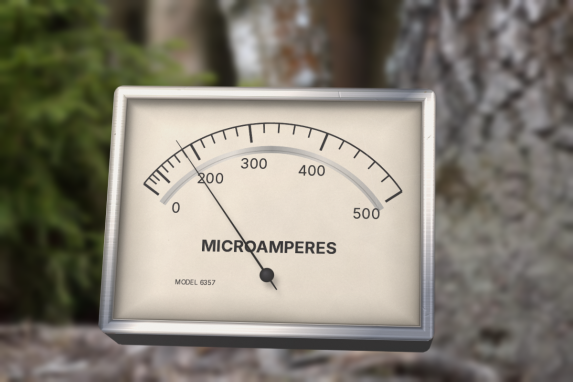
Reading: 180 µA
